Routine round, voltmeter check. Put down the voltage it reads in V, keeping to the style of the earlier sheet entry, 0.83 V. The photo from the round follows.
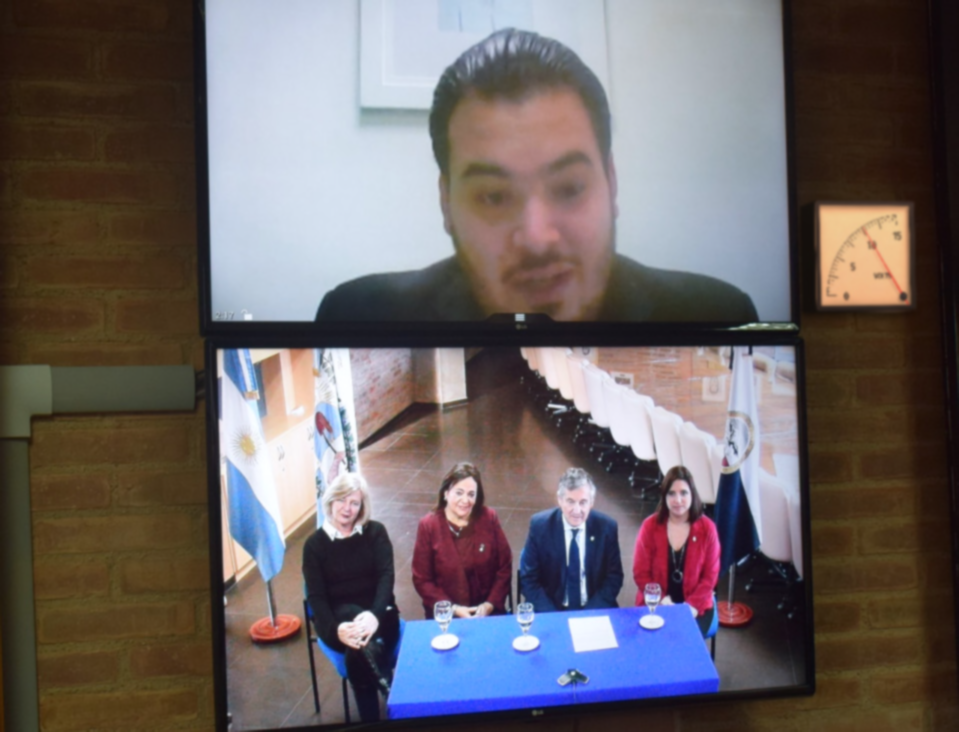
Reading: 10 V
